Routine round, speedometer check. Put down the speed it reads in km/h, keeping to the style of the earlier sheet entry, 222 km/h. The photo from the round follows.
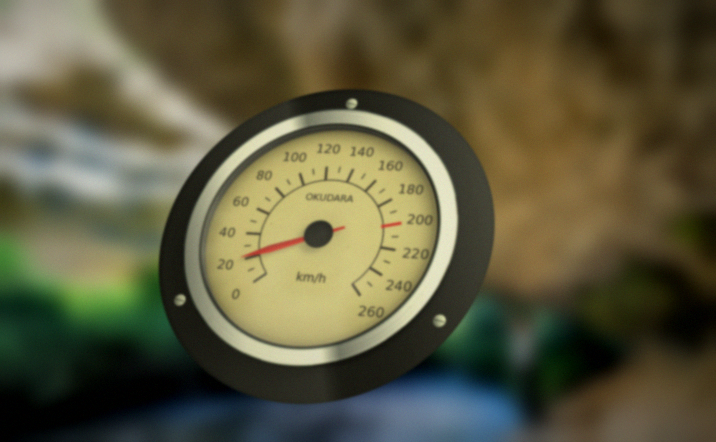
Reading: 20 km/h
